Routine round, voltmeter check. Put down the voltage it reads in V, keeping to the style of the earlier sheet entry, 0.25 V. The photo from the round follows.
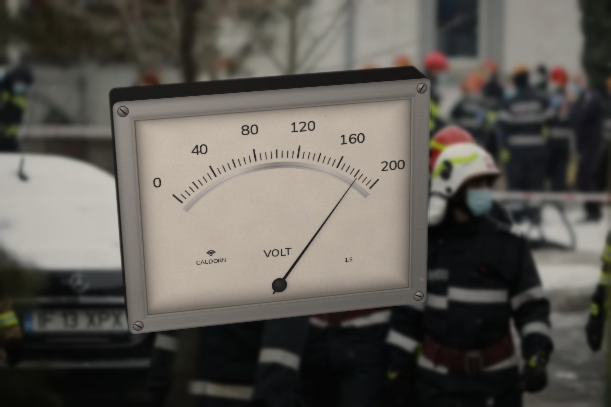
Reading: 180 V
